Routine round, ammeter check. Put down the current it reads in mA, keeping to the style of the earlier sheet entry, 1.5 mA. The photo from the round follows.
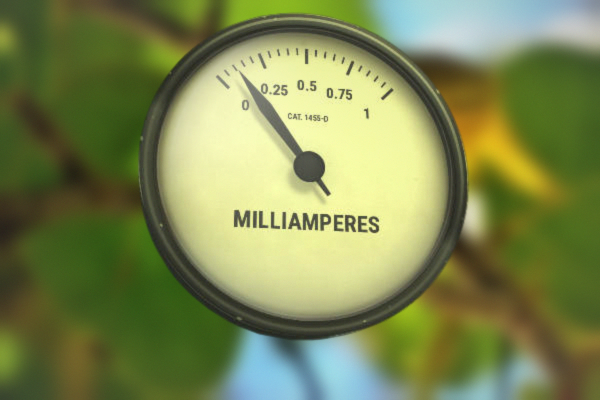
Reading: 0.1 mA
